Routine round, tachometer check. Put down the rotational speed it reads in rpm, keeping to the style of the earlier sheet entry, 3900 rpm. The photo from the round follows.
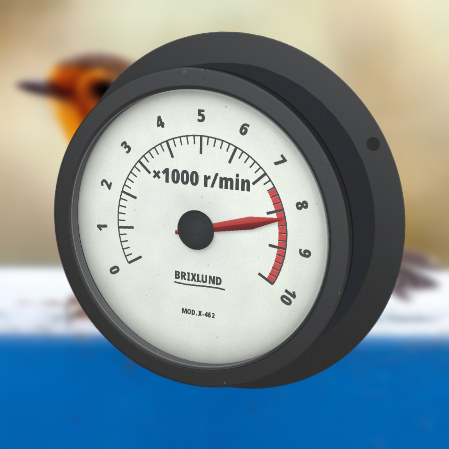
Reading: 8200 rpm
